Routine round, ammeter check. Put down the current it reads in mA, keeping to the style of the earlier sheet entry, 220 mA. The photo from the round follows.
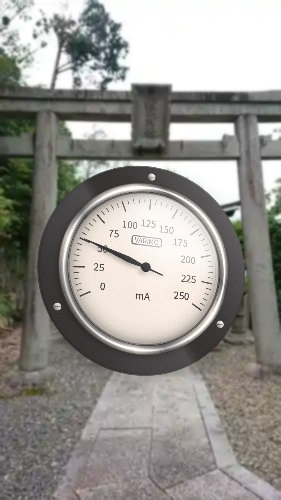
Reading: 50 mA
